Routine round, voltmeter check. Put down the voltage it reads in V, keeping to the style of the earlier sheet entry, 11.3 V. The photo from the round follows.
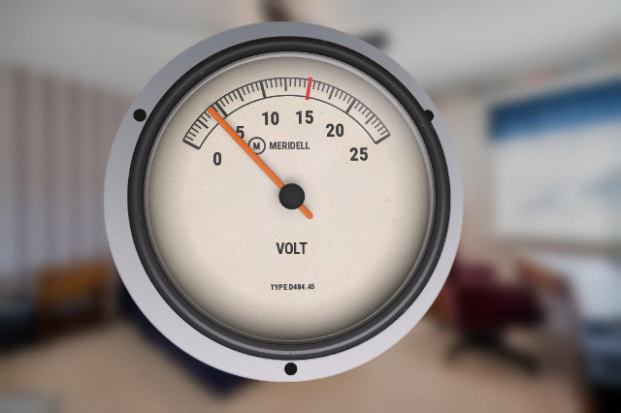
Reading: 4 V
